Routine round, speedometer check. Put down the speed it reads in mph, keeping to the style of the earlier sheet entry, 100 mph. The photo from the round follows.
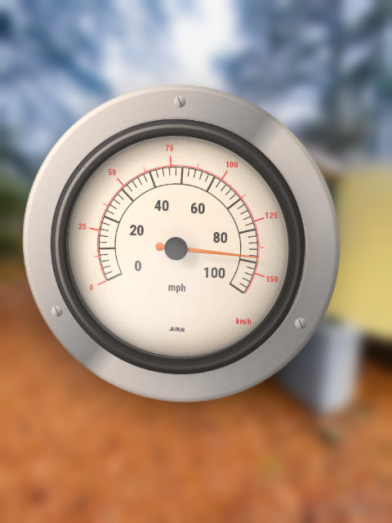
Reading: 88 mph
